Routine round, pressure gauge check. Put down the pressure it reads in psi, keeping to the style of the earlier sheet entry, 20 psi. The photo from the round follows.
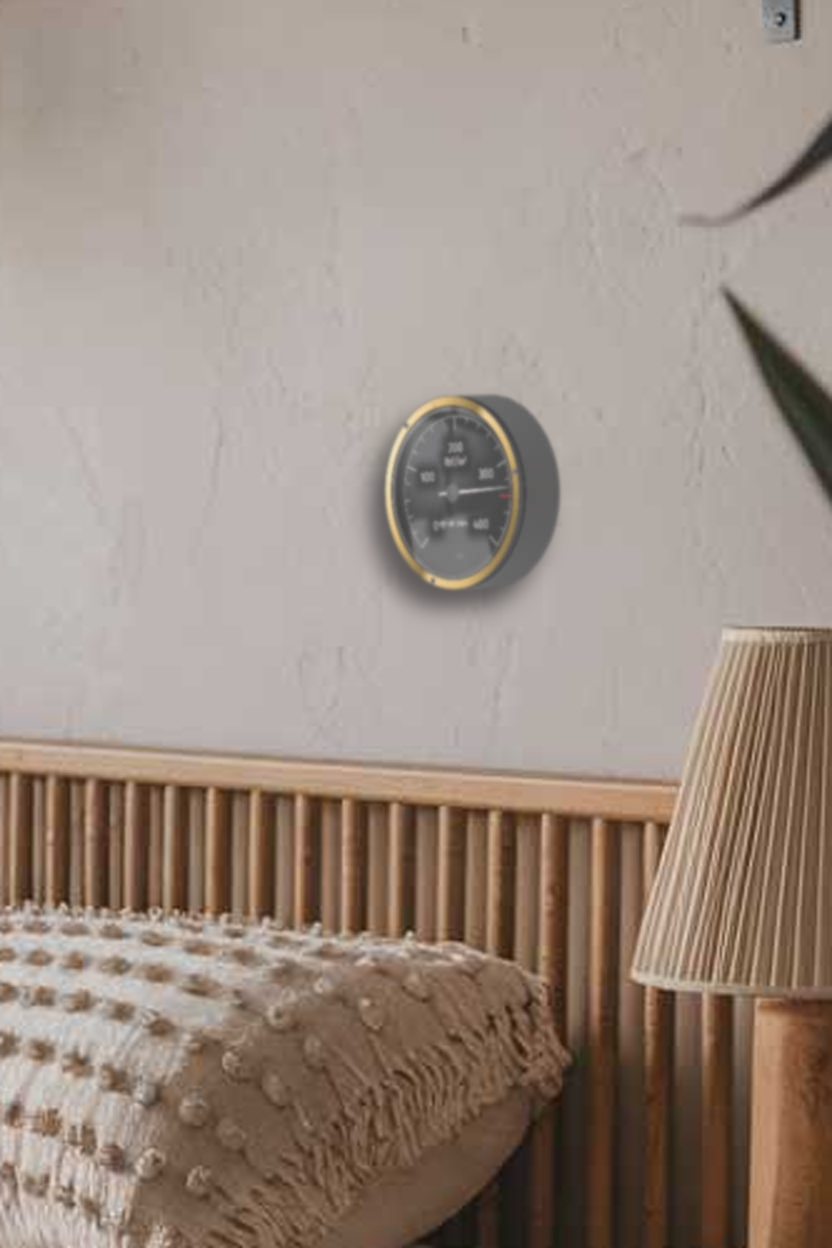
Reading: 330 psi
